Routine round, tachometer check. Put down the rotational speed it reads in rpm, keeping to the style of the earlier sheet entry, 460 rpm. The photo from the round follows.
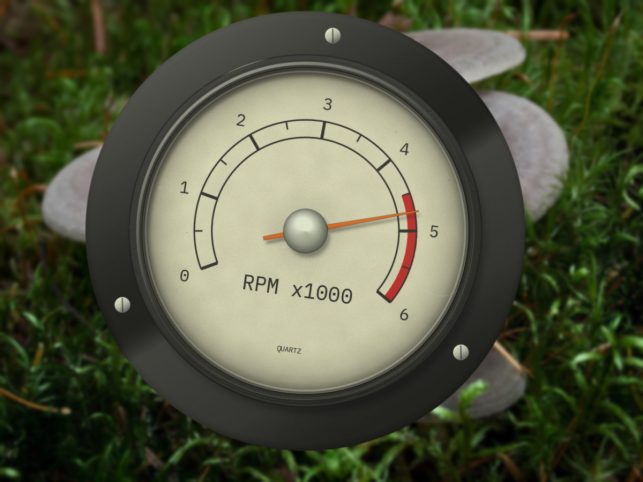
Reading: 4750 rpm
